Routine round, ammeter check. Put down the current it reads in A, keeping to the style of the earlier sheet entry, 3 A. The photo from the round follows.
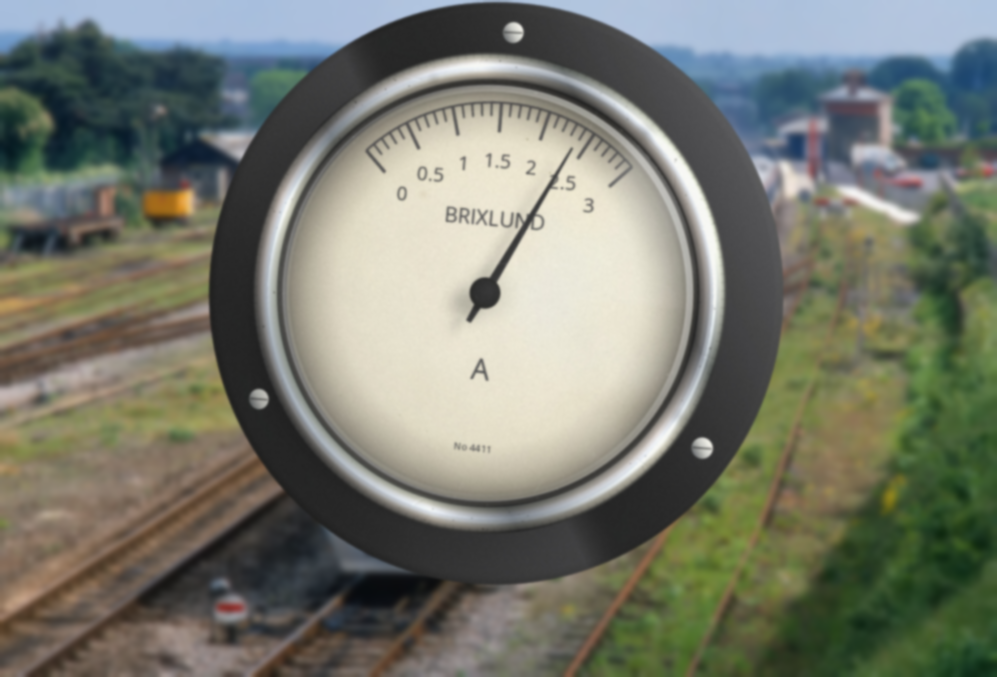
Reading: 2.4 A
